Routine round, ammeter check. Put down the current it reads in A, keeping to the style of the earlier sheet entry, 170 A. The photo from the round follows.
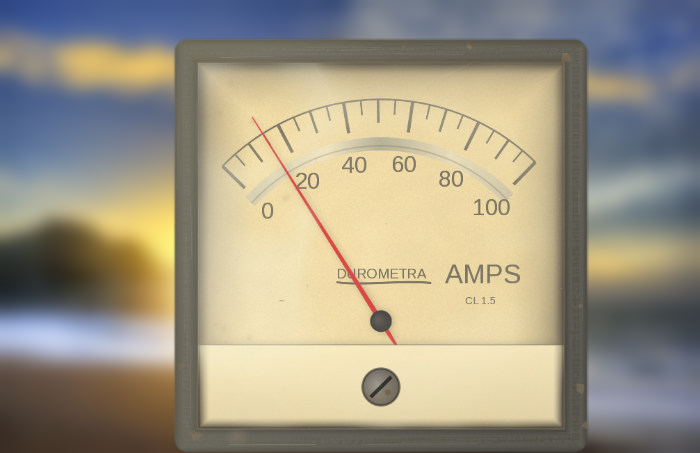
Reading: 15 A
